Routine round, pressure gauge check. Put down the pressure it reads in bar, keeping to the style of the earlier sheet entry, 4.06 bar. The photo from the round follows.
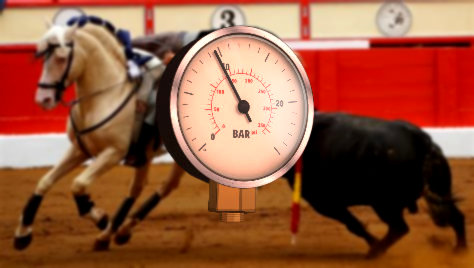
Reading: 9.5 bar
